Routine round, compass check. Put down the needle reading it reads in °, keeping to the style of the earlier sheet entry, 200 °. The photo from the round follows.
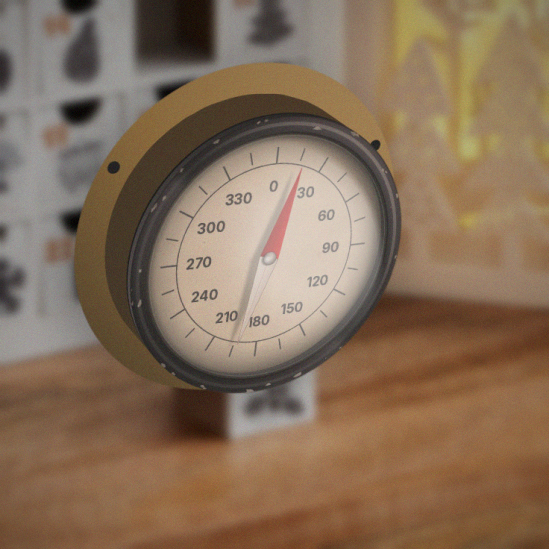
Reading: 15 °
